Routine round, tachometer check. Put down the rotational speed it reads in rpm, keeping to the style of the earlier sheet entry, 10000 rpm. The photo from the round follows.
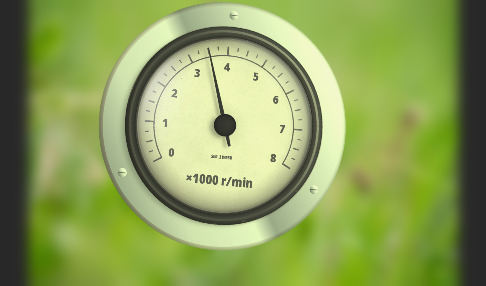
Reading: 3500 rpm
